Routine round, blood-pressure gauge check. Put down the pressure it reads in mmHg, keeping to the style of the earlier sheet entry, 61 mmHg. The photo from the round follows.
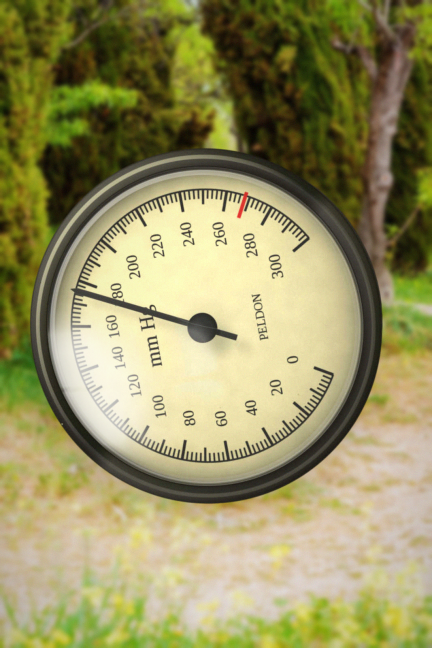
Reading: 176 mmHg
